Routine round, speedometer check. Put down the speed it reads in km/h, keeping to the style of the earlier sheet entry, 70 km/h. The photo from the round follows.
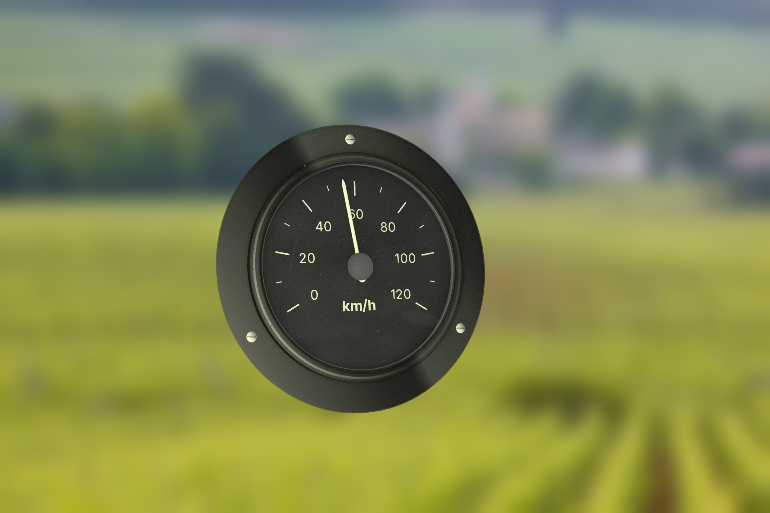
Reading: 55 km/h
